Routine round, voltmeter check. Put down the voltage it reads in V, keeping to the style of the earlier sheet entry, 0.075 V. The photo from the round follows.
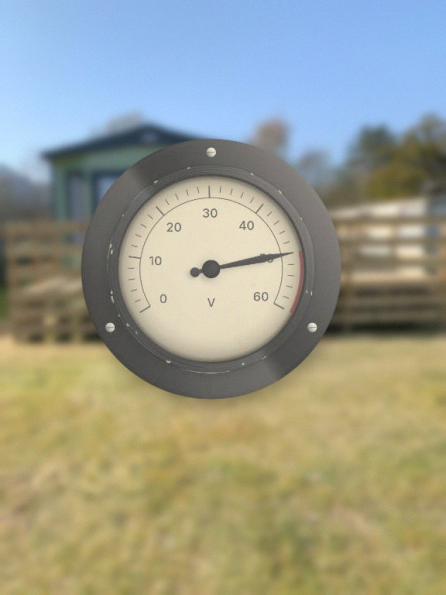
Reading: 50 V
